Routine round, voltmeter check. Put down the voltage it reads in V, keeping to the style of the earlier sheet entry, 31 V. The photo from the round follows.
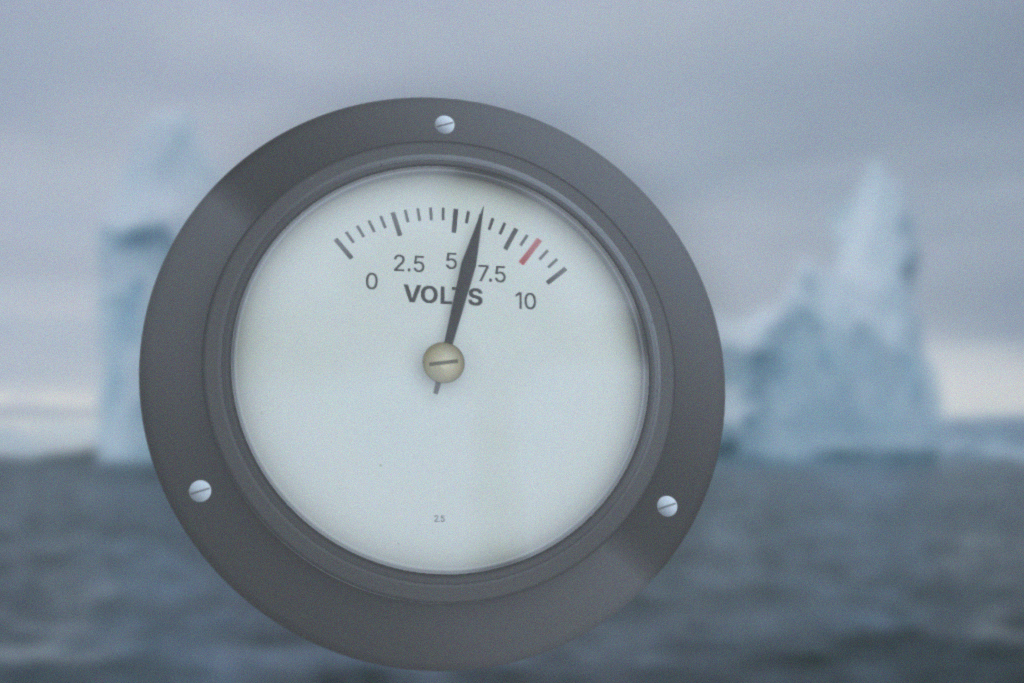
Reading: 6 V
